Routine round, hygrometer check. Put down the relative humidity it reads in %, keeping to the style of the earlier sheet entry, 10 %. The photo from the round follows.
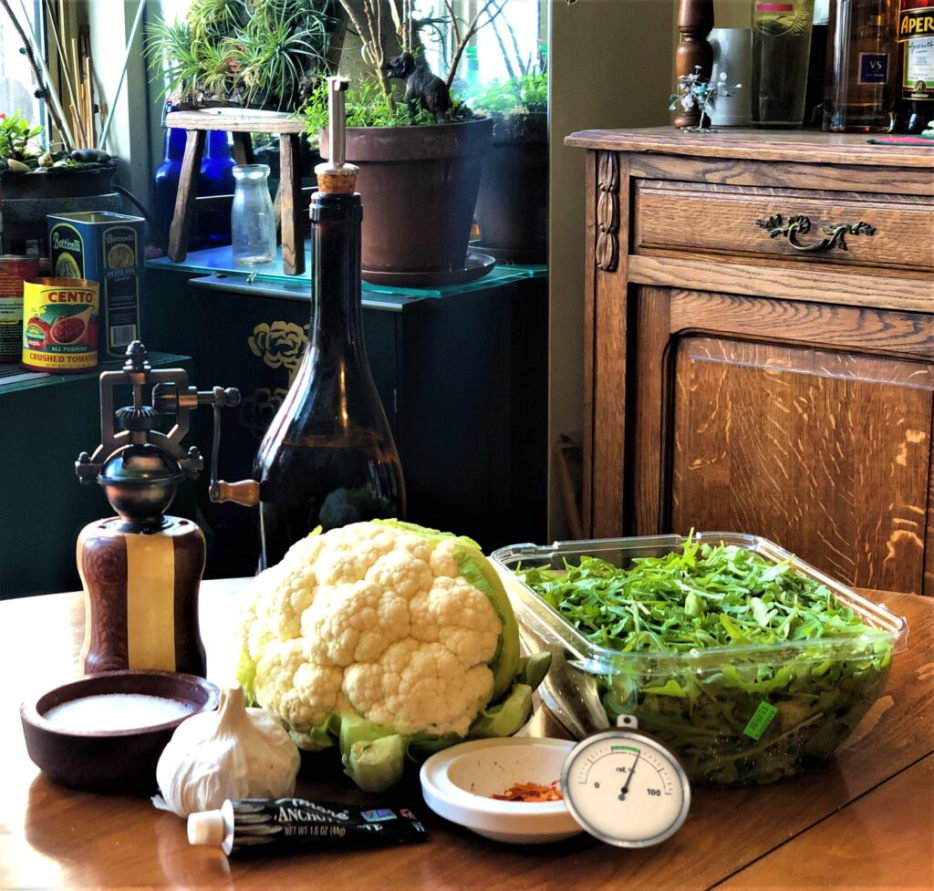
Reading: 60 %
